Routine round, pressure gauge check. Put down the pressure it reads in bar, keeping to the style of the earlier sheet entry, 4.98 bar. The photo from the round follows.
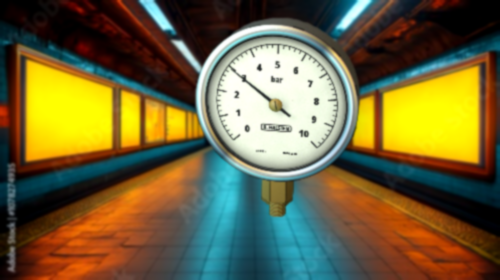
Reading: 3 bar
